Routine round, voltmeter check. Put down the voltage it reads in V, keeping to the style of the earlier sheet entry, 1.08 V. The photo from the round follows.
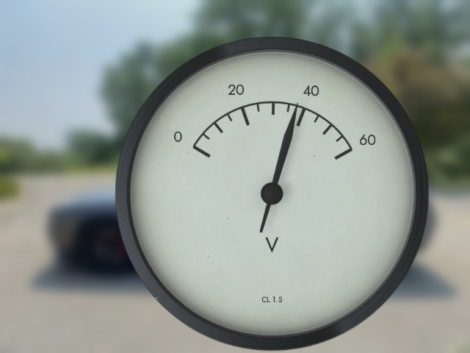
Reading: 37.5 V
